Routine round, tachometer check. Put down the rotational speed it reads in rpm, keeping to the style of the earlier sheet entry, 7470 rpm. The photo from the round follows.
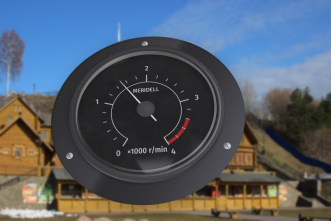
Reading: 1500 rpm
